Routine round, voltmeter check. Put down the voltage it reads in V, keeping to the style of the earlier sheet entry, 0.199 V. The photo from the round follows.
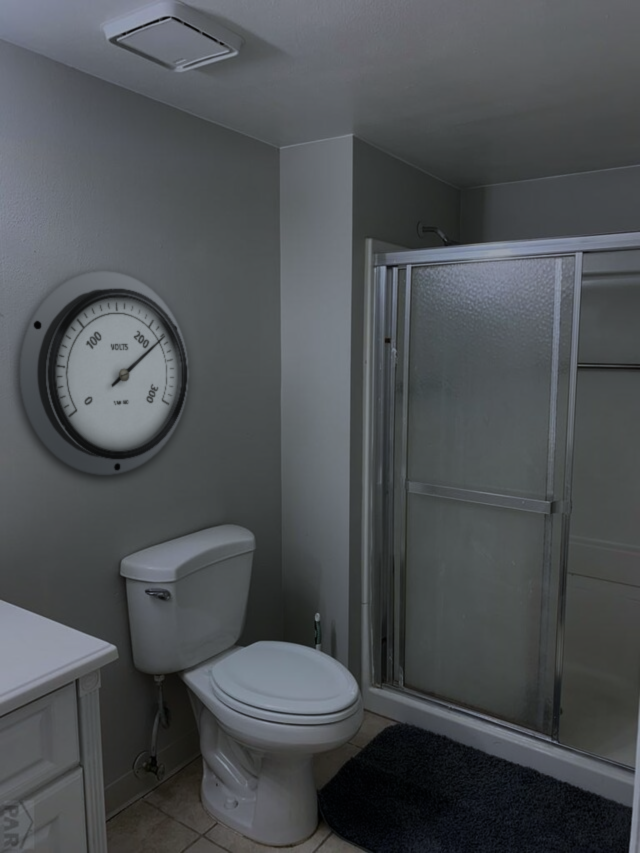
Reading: 220 V
